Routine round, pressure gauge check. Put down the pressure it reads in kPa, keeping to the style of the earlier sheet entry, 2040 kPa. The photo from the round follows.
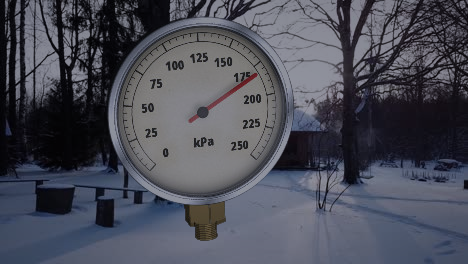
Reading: 180 kPa
